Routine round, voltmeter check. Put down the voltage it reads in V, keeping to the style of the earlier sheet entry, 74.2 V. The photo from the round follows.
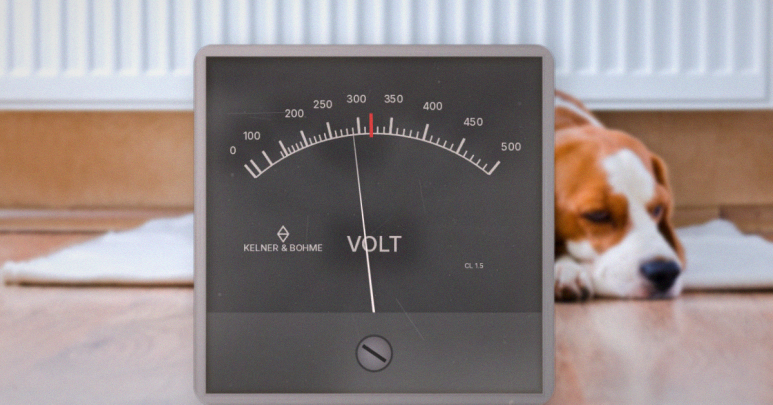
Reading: 290 V
